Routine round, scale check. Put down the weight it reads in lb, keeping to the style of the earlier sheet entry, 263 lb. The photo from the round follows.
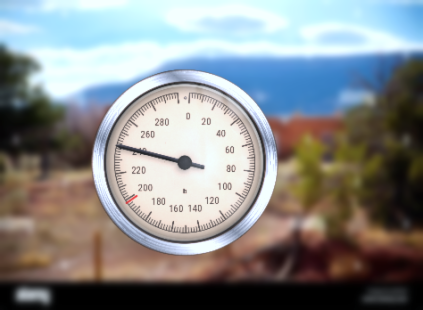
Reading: 240 lb
